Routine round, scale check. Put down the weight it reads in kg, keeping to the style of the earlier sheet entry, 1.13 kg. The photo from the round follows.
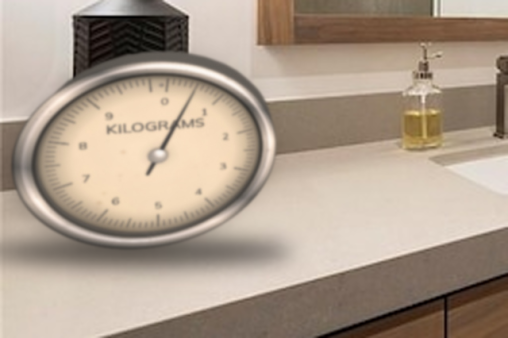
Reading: 0.5 kg
